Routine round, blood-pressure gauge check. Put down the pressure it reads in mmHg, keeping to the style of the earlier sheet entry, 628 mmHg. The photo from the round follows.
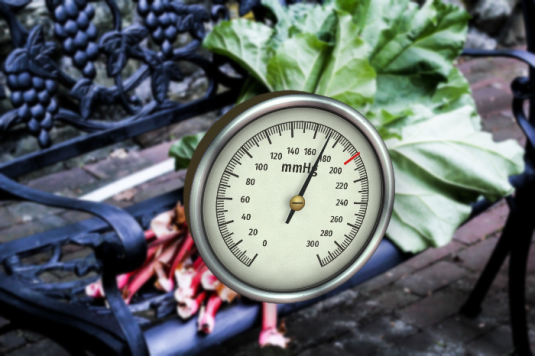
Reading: 170 mmHg
